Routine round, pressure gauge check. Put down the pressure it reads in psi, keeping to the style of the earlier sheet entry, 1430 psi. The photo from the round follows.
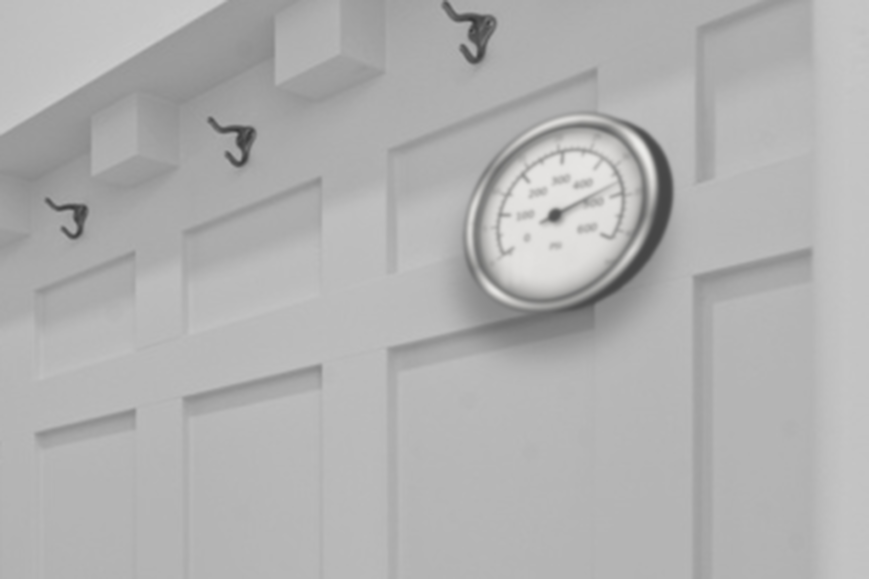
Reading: 475 psi
